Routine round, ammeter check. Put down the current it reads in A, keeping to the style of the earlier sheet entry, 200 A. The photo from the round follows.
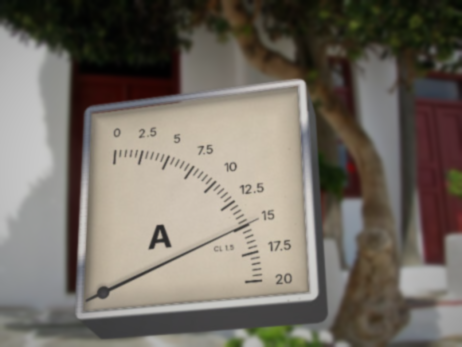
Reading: 15 A
